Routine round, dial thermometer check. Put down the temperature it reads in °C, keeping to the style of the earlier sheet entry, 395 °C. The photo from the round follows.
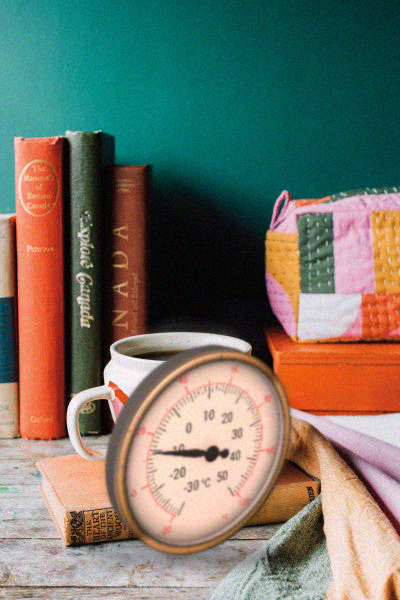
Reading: -10 °C
